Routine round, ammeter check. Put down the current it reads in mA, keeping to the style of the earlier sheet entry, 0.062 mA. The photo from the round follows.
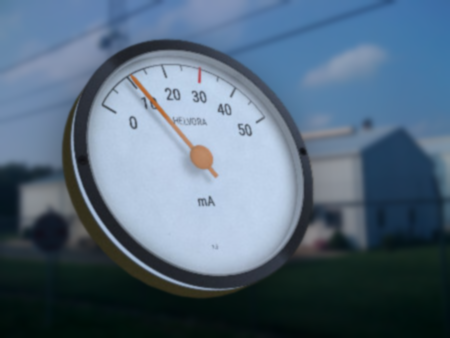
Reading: 10 mA
